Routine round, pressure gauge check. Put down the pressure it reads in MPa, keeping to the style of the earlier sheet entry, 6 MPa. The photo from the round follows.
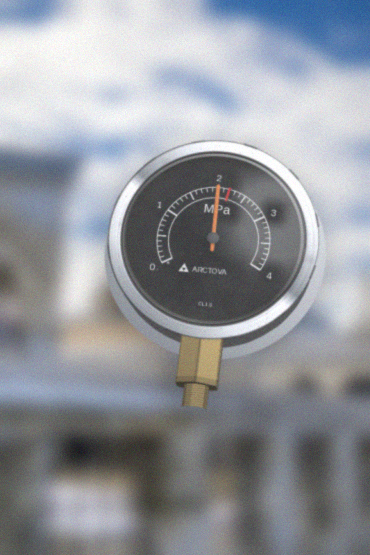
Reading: 2 MPa
